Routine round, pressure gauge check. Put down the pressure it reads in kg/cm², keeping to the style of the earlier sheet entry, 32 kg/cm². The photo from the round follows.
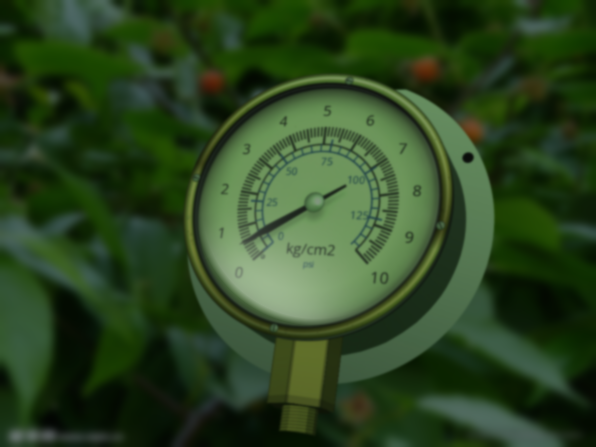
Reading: 0.5 kg/cm²
